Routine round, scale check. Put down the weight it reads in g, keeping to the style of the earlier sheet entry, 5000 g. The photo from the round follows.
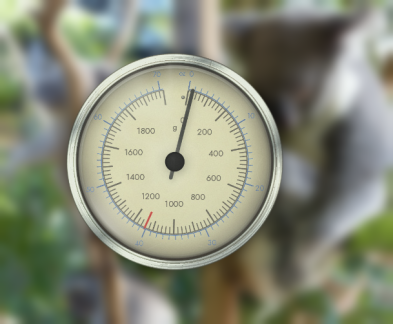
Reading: 20 g
